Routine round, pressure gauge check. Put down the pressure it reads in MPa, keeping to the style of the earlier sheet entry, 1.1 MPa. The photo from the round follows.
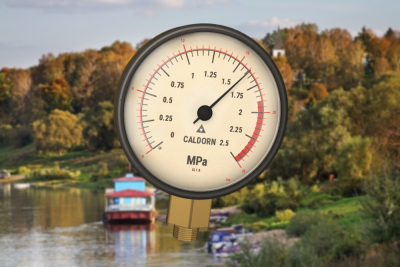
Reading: 1.6 MPa
